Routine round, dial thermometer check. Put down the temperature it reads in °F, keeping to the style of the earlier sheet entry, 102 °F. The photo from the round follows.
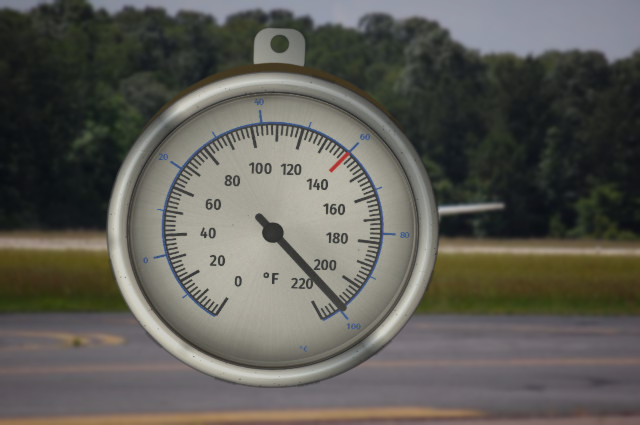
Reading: 210 °F
